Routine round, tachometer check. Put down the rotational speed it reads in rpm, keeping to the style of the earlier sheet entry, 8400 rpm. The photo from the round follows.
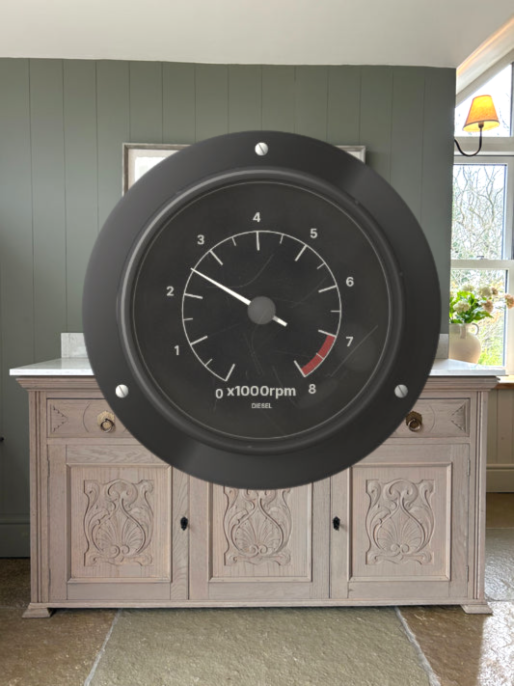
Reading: 2500 rpm
